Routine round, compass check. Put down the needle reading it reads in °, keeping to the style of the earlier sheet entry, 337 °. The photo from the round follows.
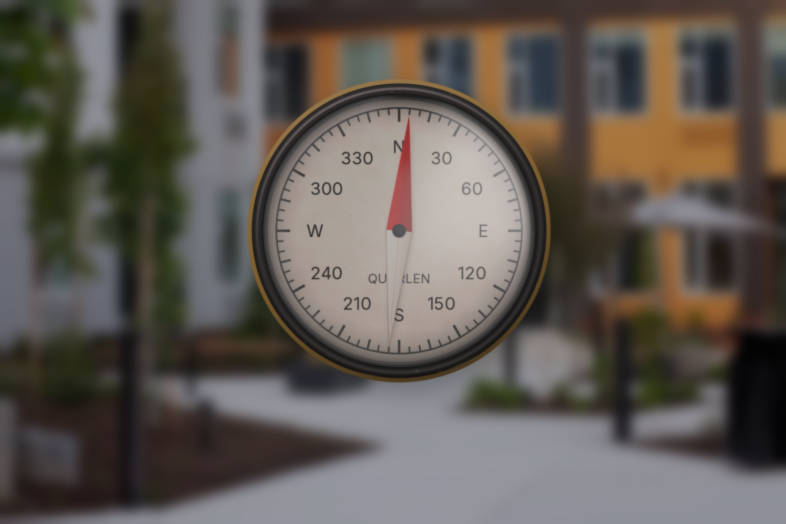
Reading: 5 °
